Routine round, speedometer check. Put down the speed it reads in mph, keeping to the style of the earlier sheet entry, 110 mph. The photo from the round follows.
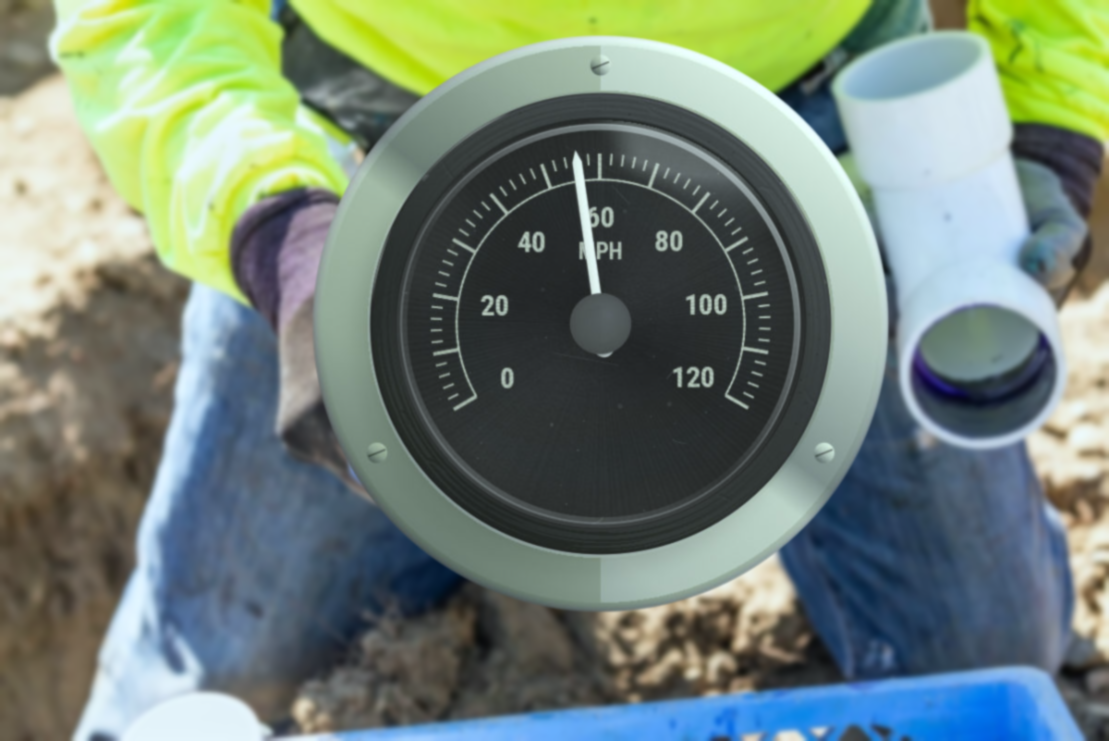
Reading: 56 mph
